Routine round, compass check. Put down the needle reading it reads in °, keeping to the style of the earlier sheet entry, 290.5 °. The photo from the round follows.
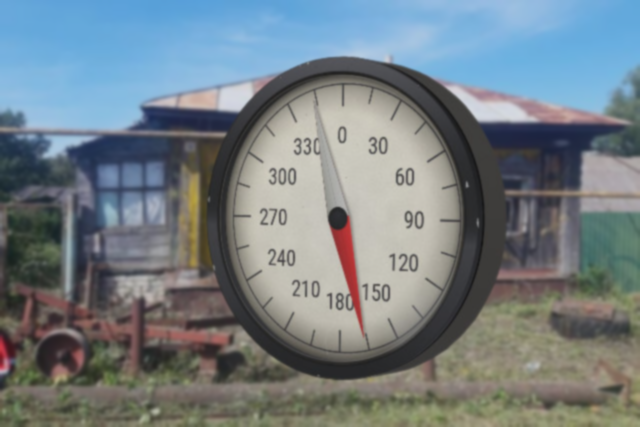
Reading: 165 °
